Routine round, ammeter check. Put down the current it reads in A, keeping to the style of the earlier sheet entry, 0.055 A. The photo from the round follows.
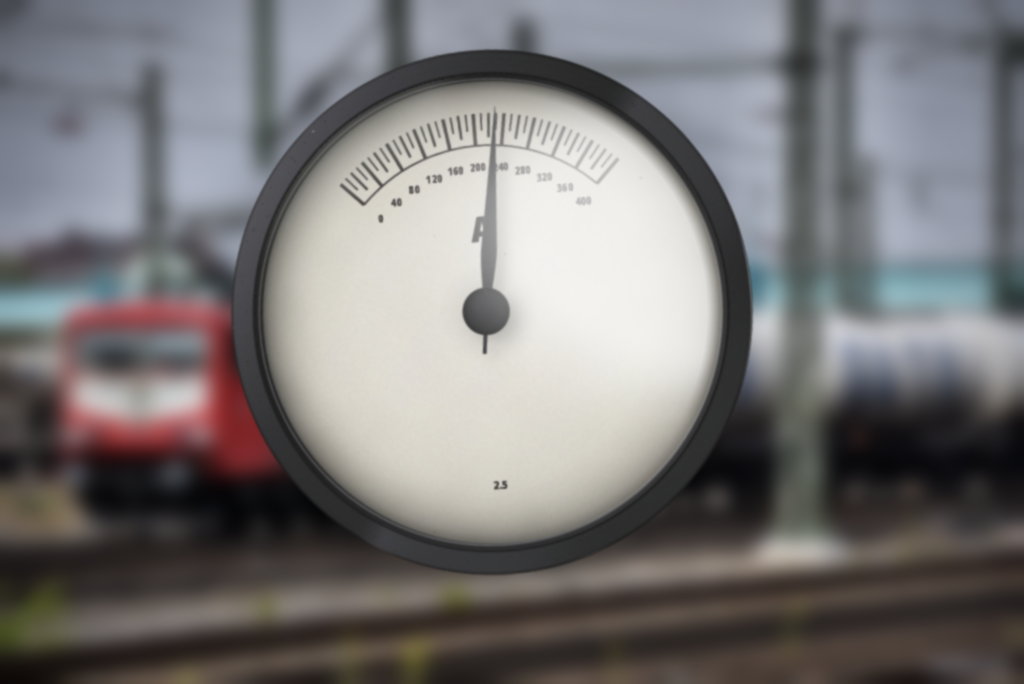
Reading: 230 A
